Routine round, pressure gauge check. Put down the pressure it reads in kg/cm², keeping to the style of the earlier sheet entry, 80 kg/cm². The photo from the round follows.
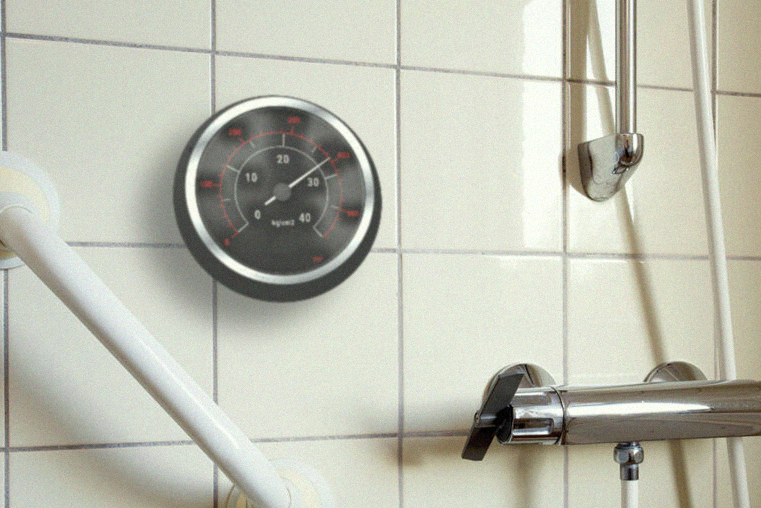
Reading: 27.5 kg/cm²
